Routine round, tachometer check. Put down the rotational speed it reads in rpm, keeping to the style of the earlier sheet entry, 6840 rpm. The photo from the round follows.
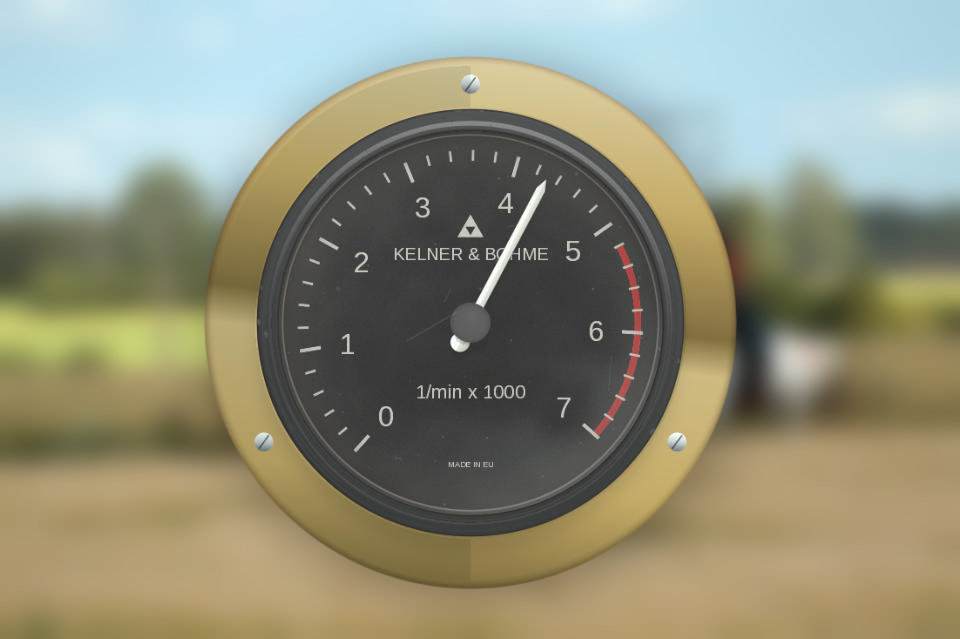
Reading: 4300 rpm
